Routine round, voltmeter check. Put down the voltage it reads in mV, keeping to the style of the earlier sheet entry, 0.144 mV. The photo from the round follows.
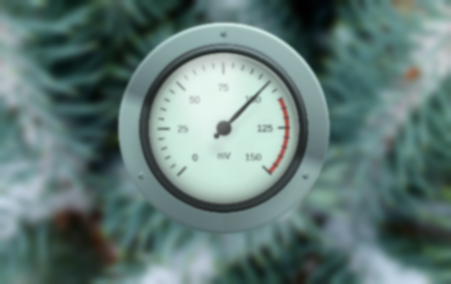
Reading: 100 mV
